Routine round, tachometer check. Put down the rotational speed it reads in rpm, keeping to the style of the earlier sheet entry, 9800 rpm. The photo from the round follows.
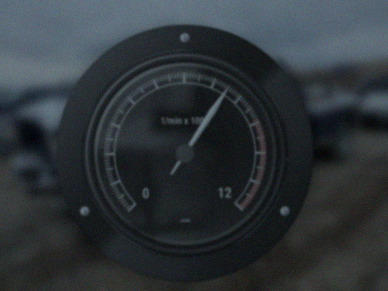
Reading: 7500 rpm
